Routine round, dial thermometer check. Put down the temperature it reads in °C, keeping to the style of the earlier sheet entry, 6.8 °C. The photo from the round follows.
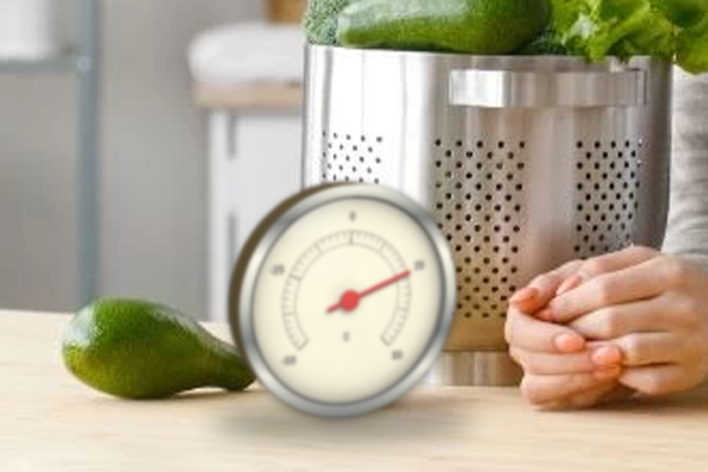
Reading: 25 °C
